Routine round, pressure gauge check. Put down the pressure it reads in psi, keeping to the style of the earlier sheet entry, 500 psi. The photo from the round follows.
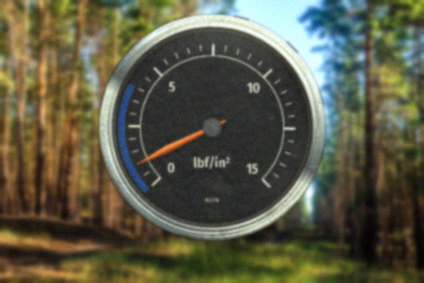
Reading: 1 psi
